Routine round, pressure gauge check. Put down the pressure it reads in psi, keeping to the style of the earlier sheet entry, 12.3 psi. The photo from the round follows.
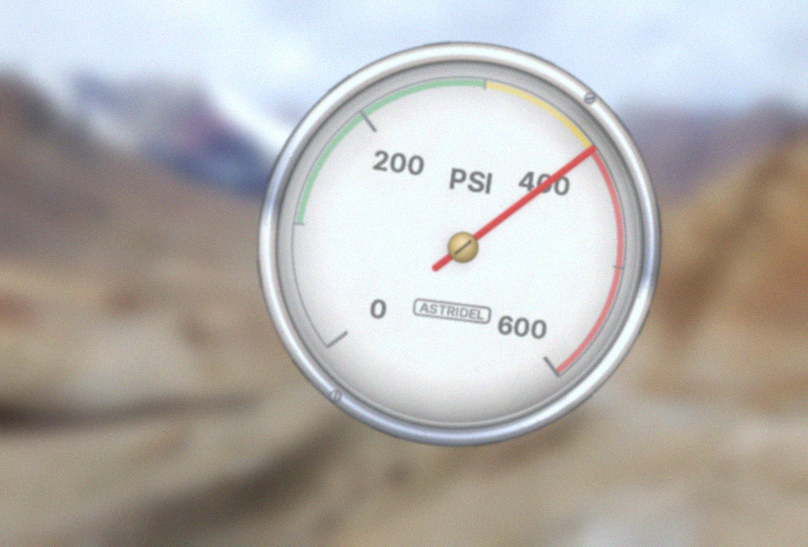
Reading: 400 psi
